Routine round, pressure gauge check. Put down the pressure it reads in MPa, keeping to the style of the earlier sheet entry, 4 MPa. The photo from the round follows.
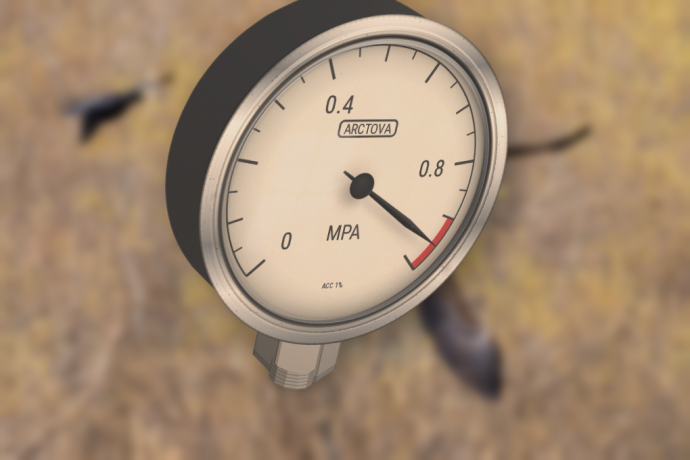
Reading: 0.95 MPa
